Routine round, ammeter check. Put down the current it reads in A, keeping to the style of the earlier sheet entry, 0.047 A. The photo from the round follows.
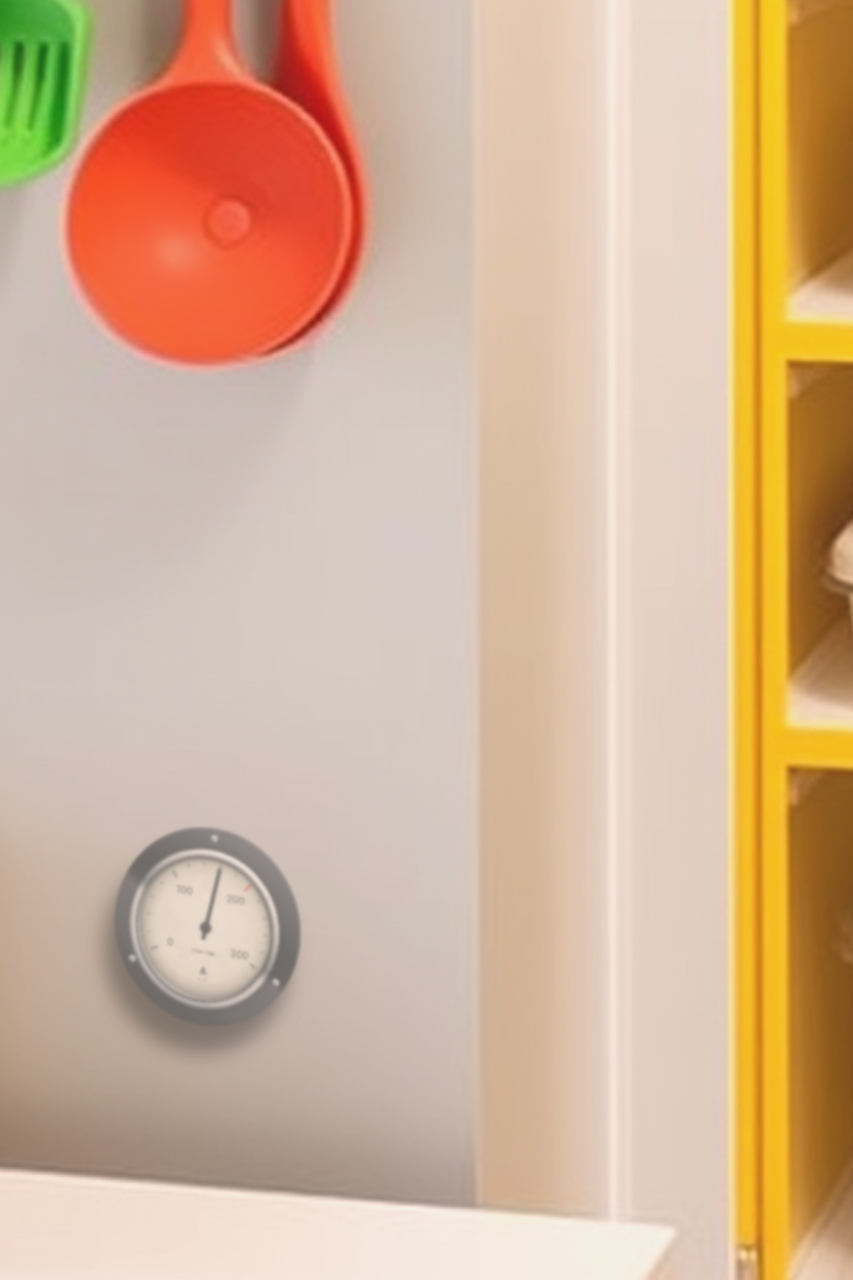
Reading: 160 A
